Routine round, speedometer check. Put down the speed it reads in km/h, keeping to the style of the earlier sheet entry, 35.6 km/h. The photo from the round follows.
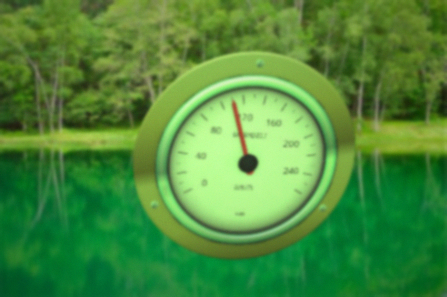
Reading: 110 km/h
